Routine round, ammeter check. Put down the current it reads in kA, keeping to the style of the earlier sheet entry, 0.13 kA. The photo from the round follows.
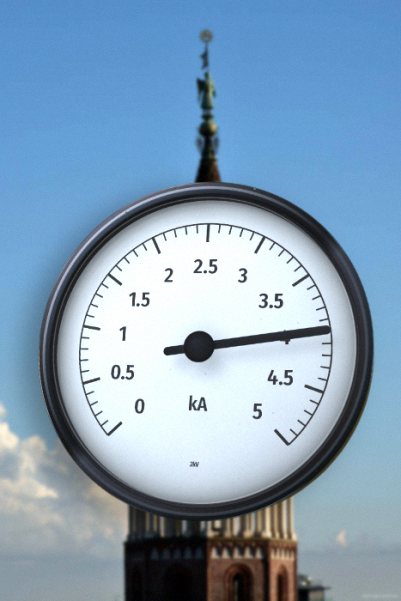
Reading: 4 kA
